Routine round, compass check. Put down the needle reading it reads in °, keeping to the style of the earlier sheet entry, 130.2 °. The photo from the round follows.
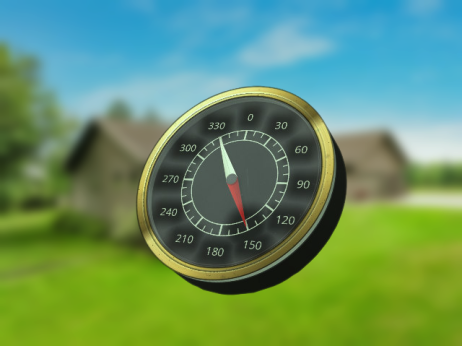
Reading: 150 °
